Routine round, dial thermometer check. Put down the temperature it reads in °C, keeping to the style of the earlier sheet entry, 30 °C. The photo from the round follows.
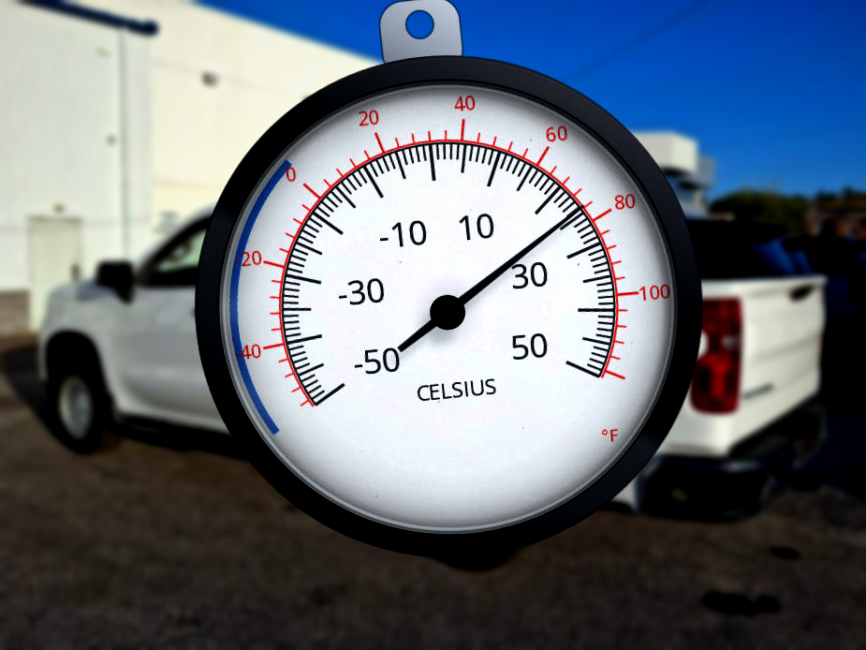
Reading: 24 °C
